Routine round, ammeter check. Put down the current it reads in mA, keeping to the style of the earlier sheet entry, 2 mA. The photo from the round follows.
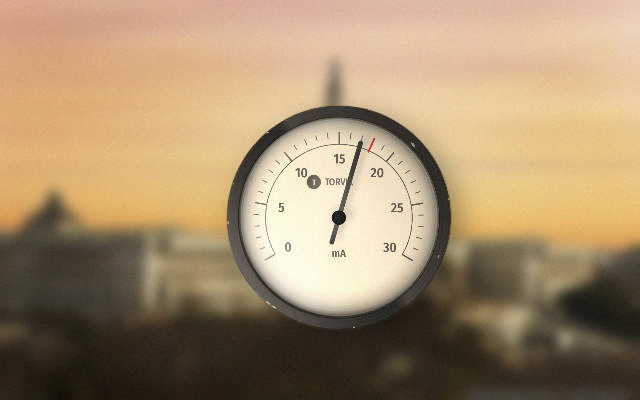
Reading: 17 mA
